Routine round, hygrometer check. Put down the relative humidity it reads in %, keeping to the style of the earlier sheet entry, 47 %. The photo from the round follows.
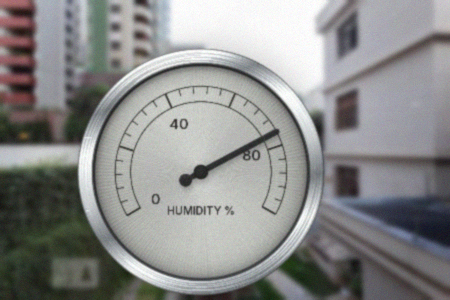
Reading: 76 %
